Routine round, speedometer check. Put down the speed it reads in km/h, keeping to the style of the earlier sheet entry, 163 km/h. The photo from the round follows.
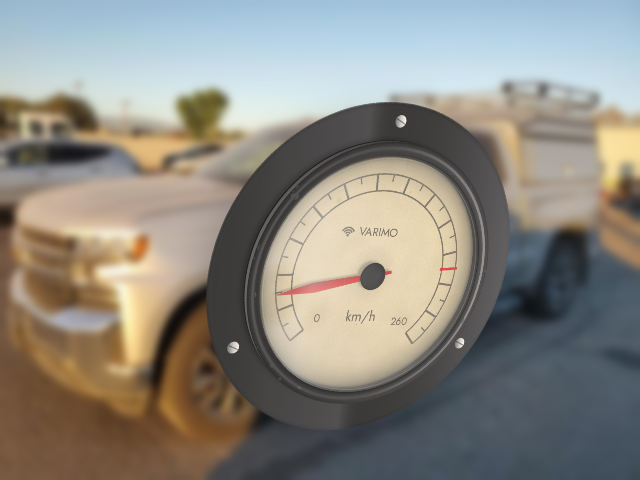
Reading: 30 km/h
